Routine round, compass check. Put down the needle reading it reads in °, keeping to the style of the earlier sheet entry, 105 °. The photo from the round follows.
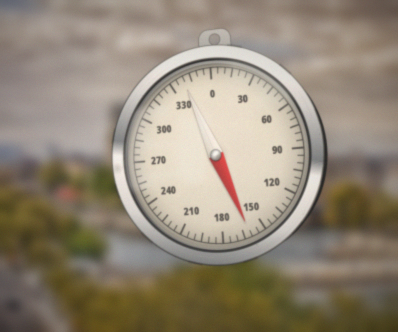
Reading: 160 °
